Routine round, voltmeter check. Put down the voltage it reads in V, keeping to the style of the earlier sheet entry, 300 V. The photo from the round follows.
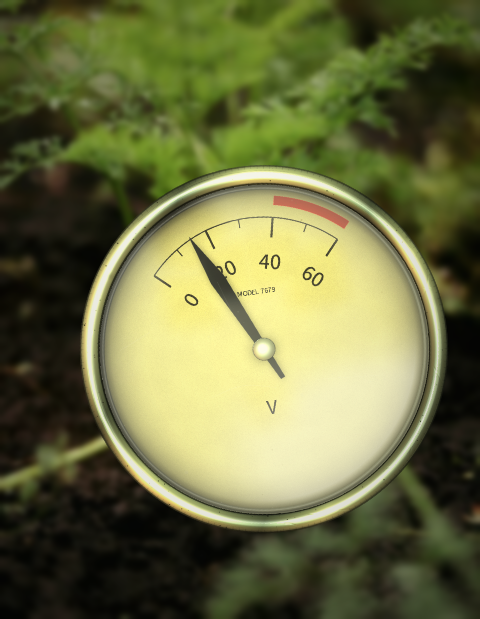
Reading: 15 V
